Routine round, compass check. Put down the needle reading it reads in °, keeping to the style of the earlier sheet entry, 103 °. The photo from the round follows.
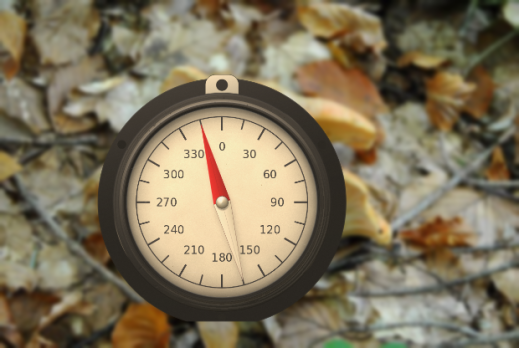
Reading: 345 °
